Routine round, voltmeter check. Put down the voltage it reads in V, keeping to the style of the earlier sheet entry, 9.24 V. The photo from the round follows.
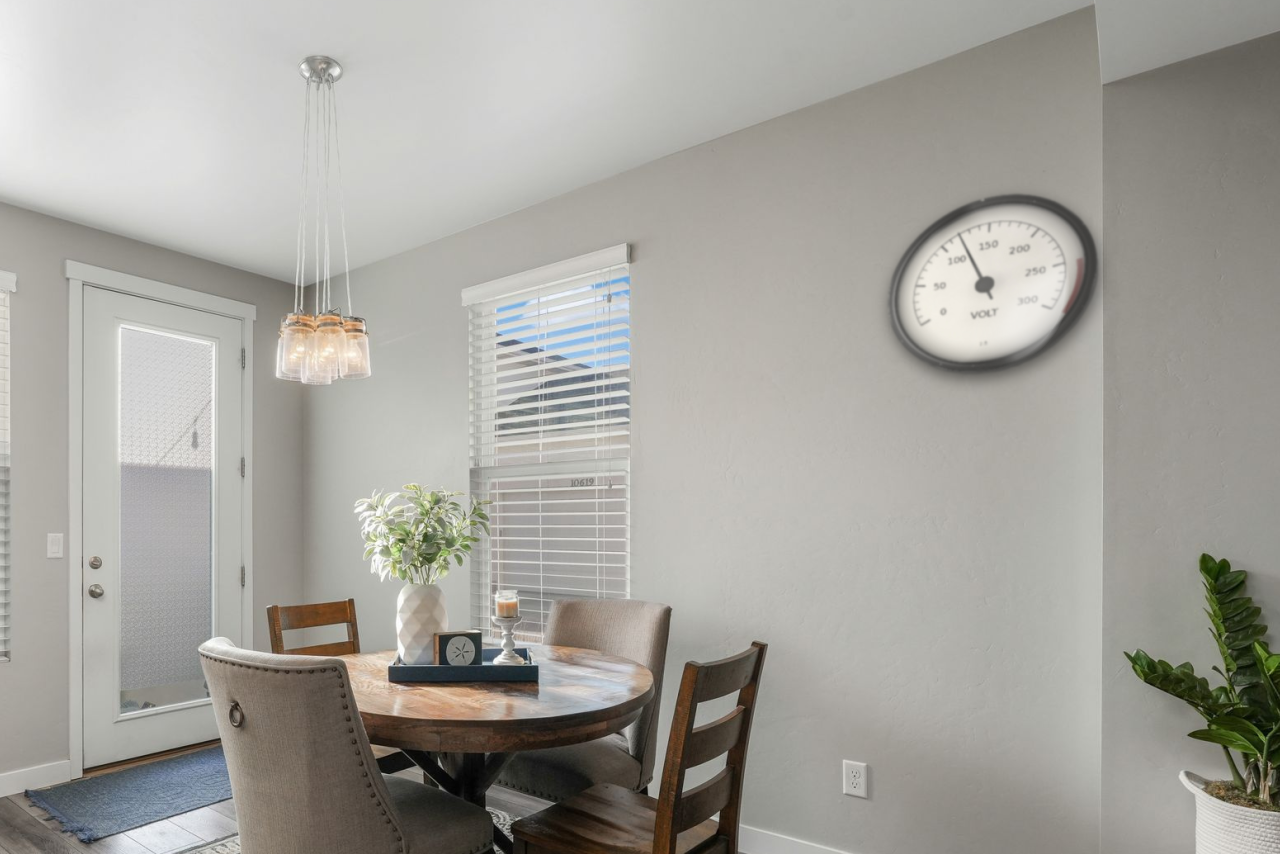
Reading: 120 V
